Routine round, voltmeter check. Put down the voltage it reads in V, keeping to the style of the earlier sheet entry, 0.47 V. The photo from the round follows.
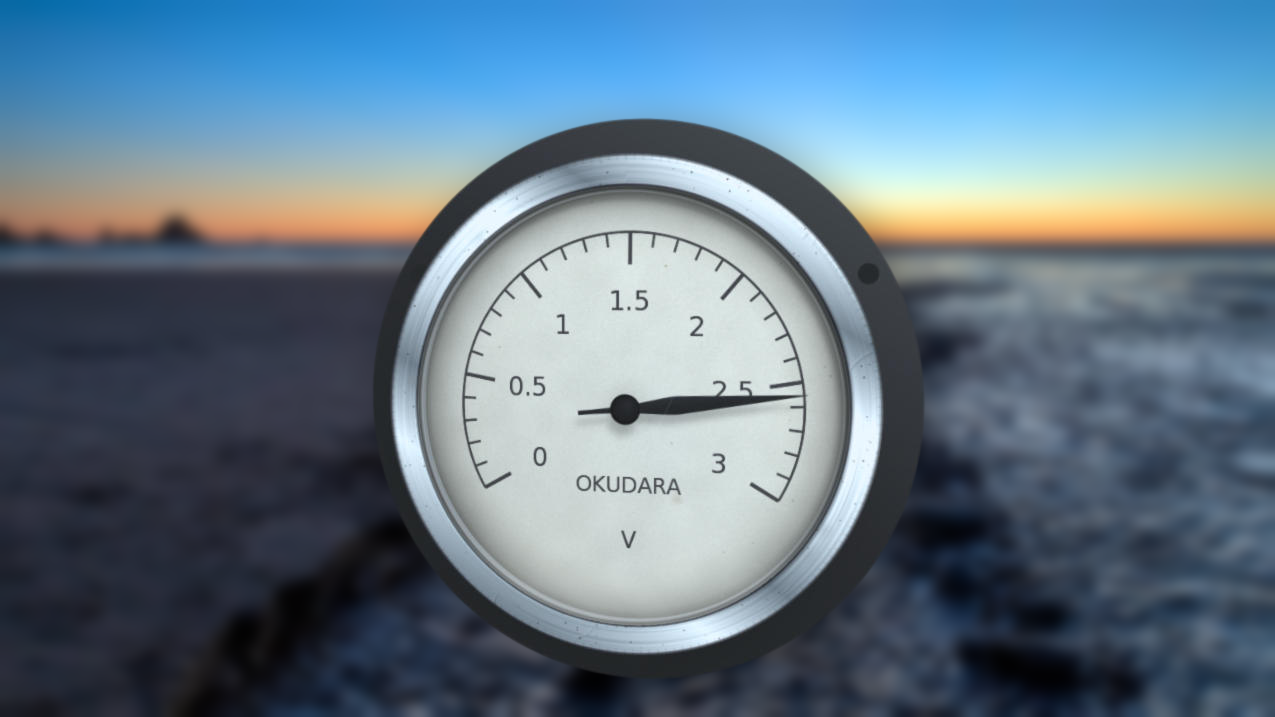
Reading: 2.55 V
